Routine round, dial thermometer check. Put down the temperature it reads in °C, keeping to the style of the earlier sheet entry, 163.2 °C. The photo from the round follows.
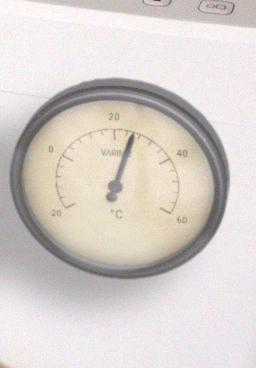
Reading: 26 °C
